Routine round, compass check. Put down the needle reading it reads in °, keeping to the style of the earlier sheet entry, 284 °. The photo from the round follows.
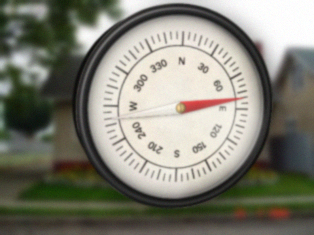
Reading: 80 °
